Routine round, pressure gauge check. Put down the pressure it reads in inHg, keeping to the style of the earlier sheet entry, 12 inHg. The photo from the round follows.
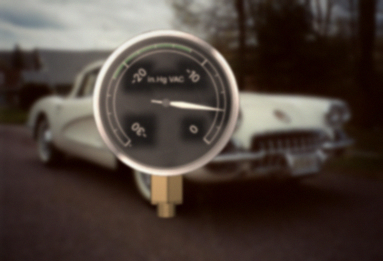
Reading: -4 inHg
